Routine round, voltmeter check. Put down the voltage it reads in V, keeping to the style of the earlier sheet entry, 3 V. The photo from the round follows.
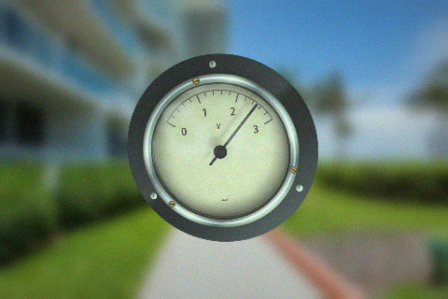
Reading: 2.5 V
